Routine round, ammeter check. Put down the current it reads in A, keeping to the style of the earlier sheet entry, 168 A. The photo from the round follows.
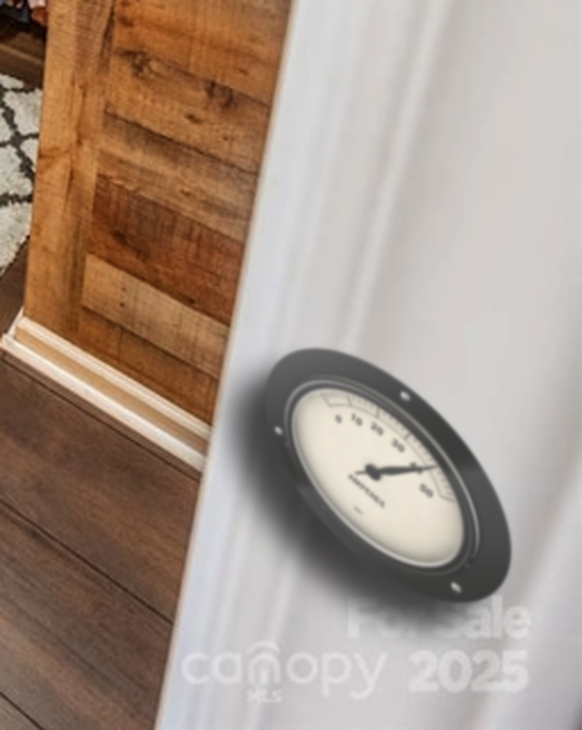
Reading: 40 A
